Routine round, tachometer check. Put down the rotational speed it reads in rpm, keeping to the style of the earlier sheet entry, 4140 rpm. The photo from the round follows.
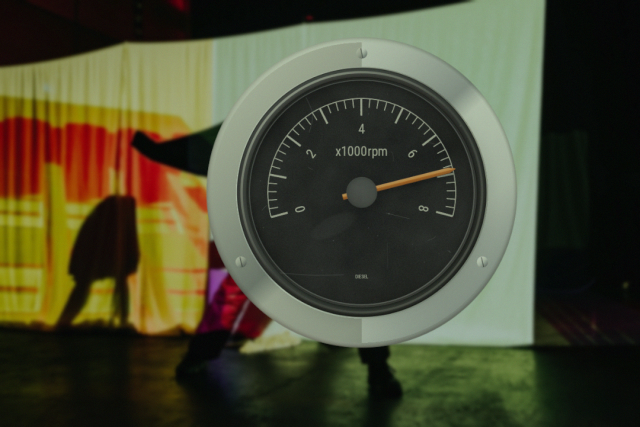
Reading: 6900 rpm
